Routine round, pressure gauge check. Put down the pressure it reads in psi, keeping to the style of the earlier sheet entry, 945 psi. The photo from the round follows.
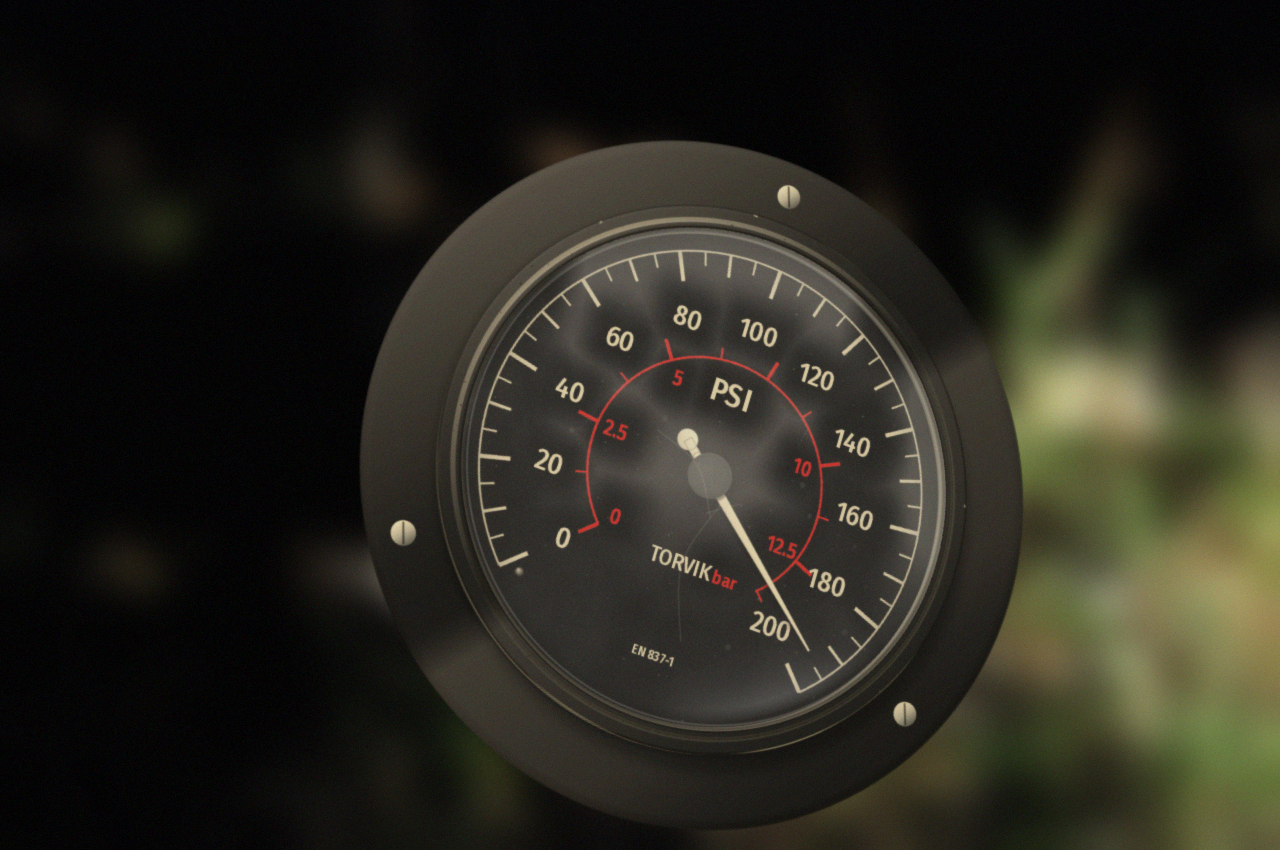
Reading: 195 psi
